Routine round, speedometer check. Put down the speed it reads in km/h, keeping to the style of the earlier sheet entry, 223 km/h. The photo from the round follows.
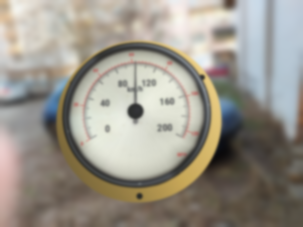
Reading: 100 km/h
